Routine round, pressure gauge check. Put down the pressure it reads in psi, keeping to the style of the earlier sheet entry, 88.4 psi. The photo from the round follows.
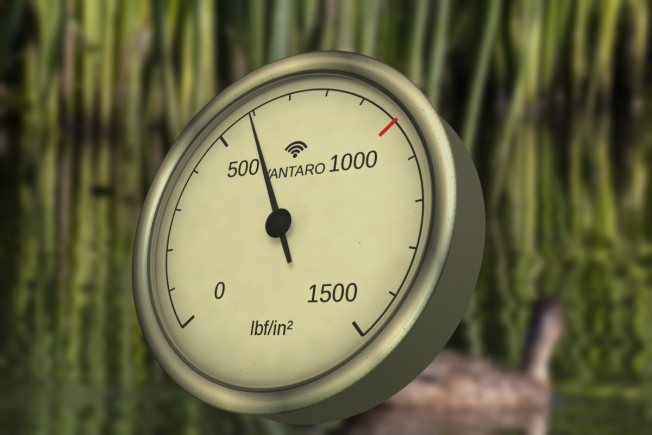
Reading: 600 psi
